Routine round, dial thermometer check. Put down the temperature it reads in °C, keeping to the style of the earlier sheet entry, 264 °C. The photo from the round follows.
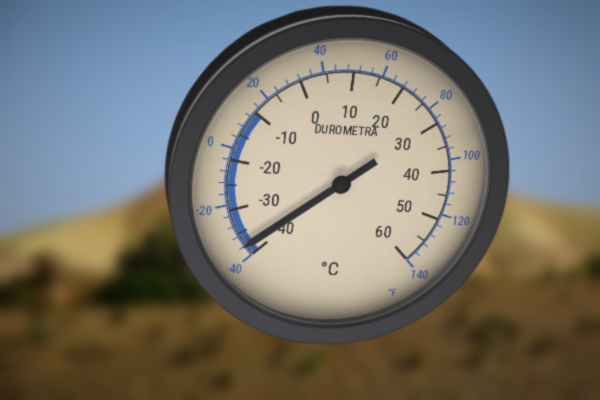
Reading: -37.5 °C
